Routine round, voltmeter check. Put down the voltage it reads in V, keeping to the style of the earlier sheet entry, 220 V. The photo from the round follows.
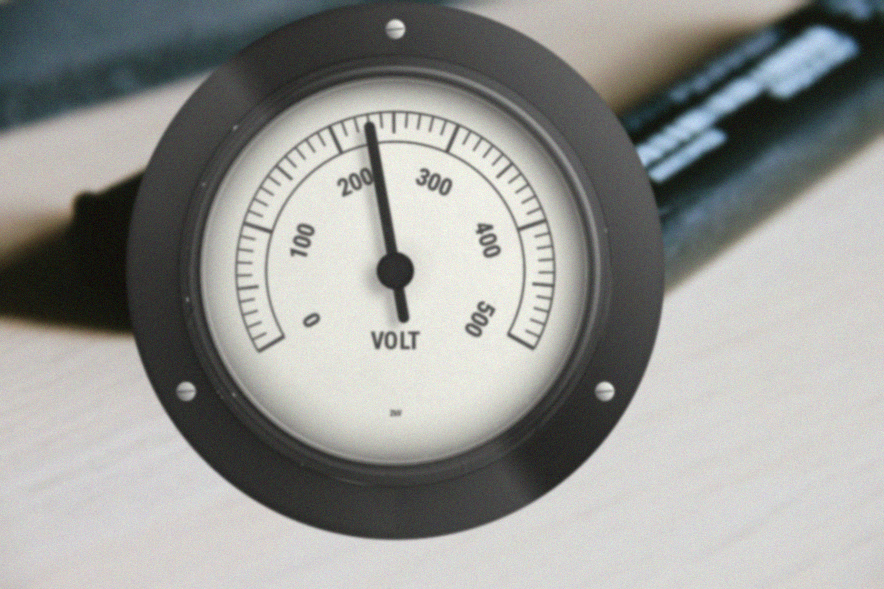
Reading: 230 V
